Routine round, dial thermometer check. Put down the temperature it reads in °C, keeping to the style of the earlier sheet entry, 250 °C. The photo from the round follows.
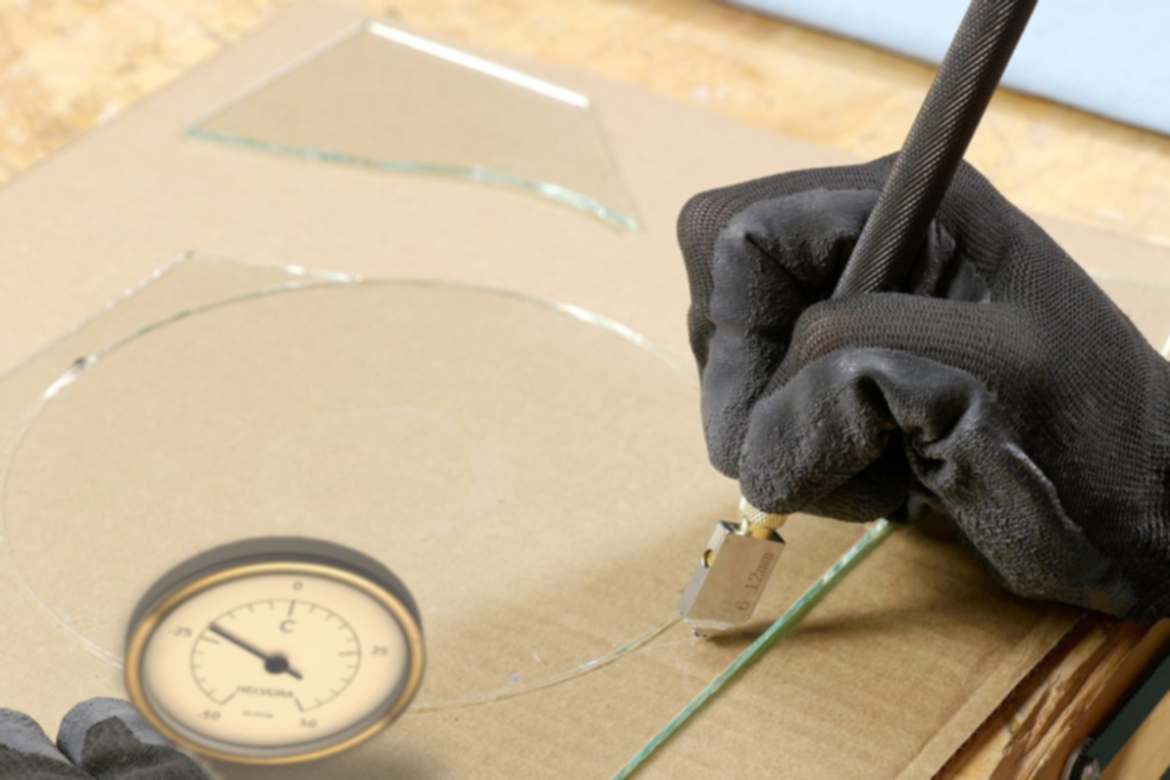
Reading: -20 °C
